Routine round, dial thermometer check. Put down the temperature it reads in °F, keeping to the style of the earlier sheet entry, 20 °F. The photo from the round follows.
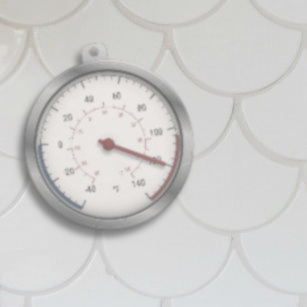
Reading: 120 °F
